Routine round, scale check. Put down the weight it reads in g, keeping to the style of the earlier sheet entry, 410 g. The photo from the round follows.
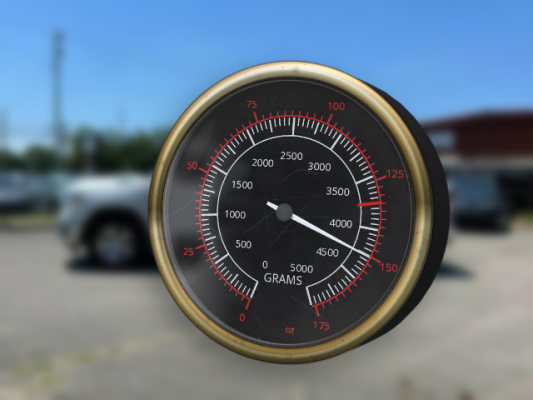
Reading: 4250 g
